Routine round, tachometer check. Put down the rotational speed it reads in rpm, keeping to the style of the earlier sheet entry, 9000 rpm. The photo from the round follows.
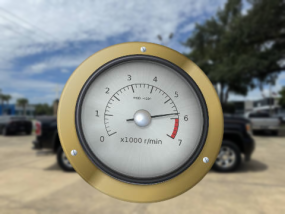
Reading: 5800 rpm
